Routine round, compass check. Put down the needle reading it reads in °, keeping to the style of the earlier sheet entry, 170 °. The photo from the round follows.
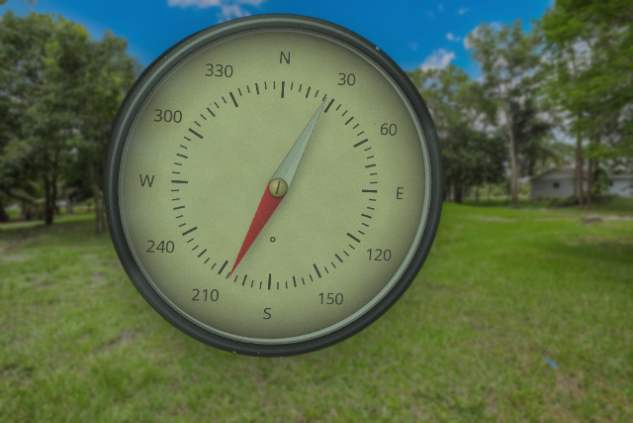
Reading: 205 °
